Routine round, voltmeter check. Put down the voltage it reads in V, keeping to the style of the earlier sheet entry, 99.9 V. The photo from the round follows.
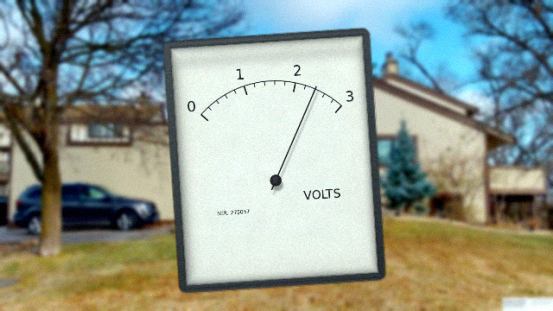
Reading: 2.4 V
